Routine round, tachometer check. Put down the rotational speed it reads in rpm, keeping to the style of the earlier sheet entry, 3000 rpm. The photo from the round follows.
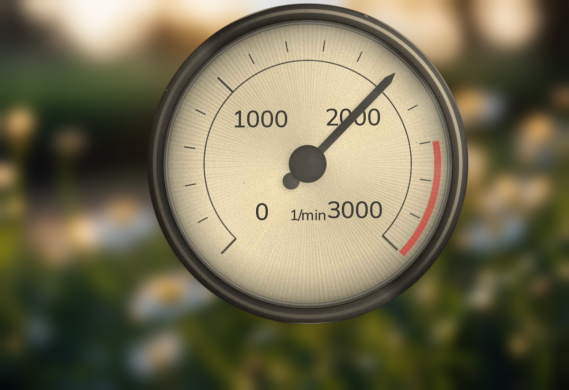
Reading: 2000 rpm
